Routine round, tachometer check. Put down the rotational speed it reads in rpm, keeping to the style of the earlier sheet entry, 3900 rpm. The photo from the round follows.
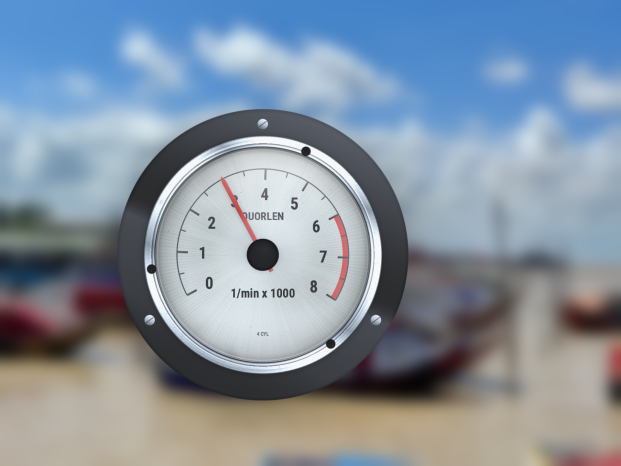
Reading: 3000 rpm
